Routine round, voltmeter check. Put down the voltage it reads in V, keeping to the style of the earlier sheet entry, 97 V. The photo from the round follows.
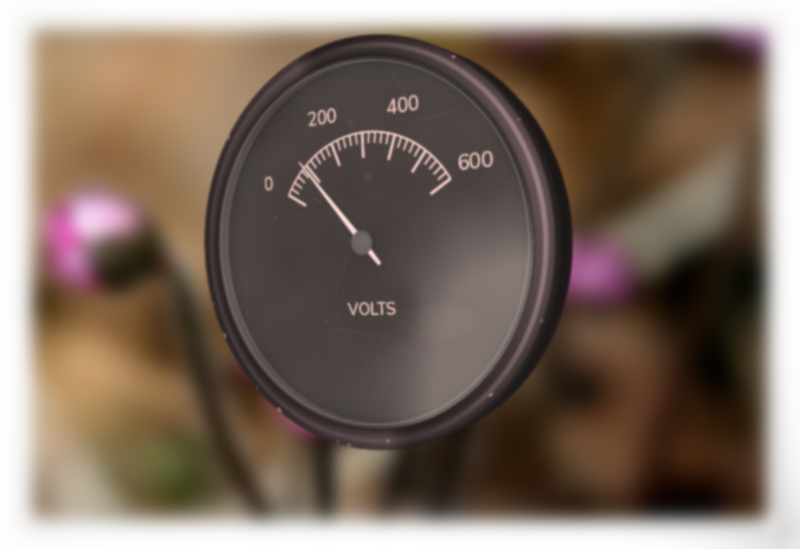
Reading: 100 V
